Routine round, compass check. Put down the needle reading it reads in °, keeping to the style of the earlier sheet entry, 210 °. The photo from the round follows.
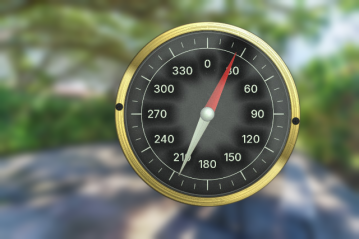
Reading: 25 °
